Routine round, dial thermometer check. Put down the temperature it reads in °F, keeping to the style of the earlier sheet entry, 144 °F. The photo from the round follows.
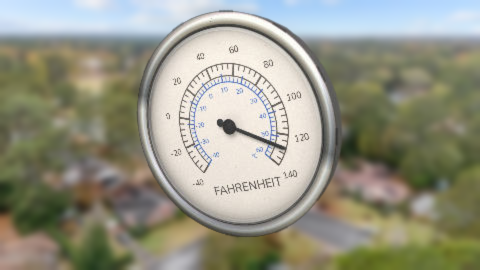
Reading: 128 °F
